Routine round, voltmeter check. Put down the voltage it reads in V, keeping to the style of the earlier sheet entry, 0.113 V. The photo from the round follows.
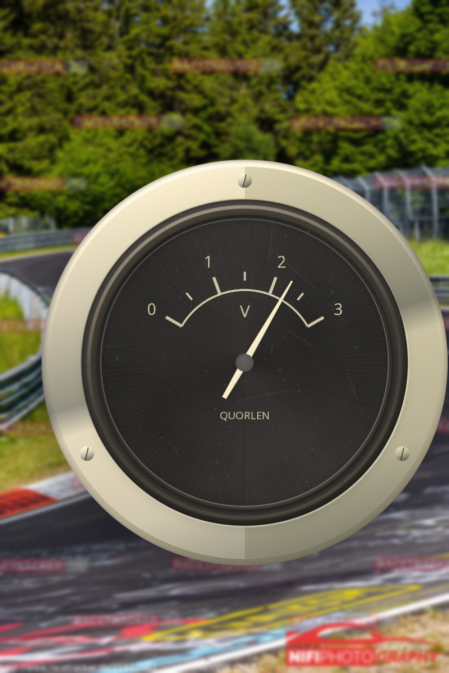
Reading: 2.25 V
